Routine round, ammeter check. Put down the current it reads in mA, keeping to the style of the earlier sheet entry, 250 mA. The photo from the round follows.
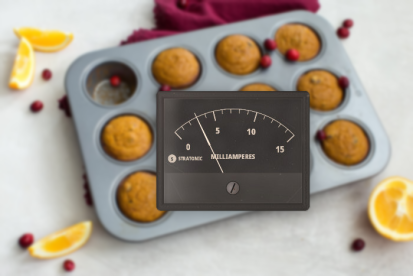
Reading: 3 mA
